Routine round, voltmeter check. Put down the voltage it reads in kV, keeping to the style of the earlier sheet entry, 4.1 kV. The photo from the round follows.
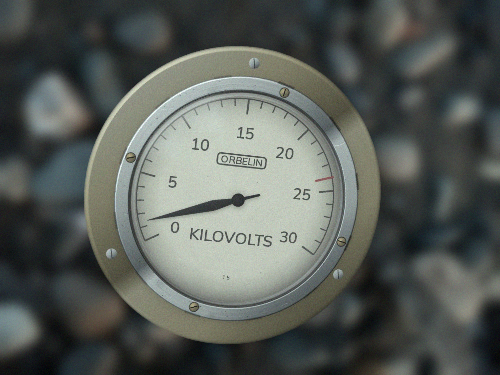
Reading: 1.5 kV
